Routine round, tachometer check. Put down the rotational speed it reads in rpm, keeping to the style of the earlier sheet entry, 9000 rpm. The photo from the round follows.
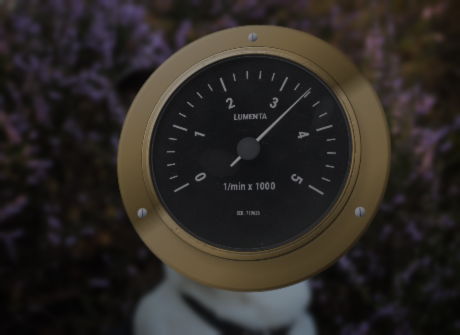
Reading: 3400 rpm
